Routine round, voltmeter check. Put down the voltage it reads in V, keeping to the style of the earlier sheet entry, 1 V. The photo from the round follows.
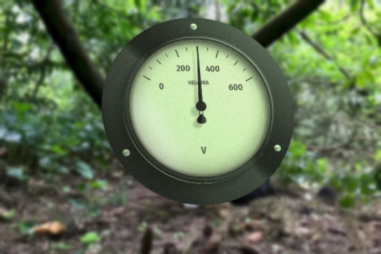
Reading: 300 V
